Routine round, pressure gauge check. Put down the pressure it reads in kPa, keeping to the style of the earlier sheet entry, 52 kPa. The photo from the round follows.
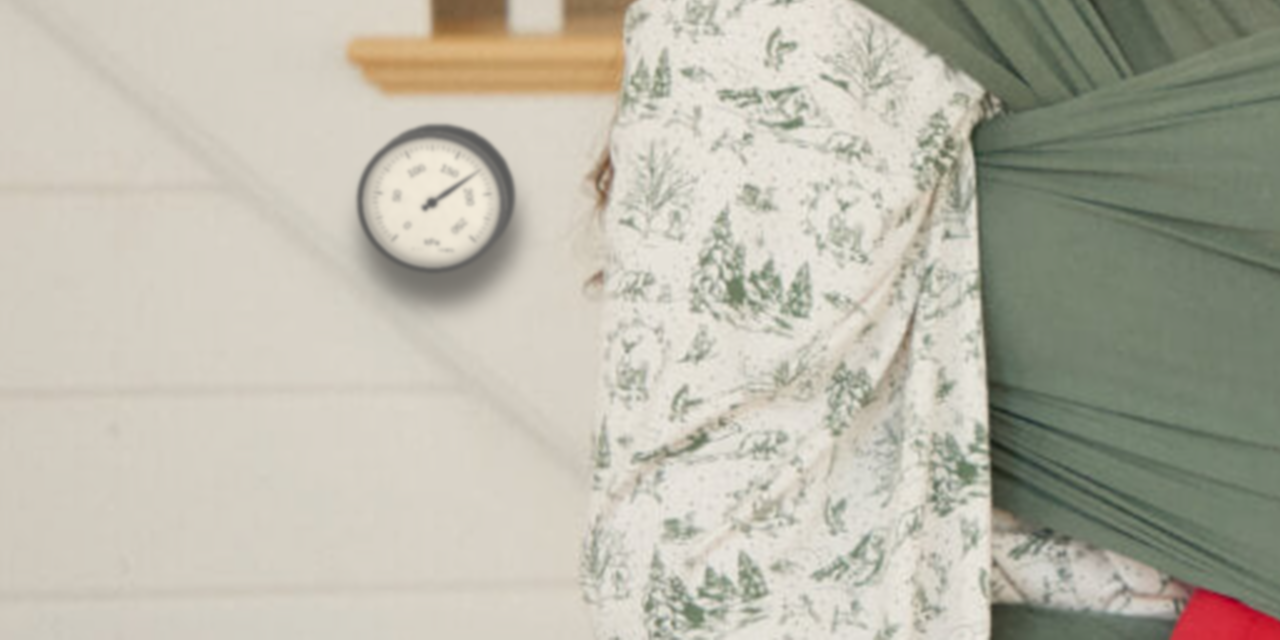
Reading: 175 kPa
